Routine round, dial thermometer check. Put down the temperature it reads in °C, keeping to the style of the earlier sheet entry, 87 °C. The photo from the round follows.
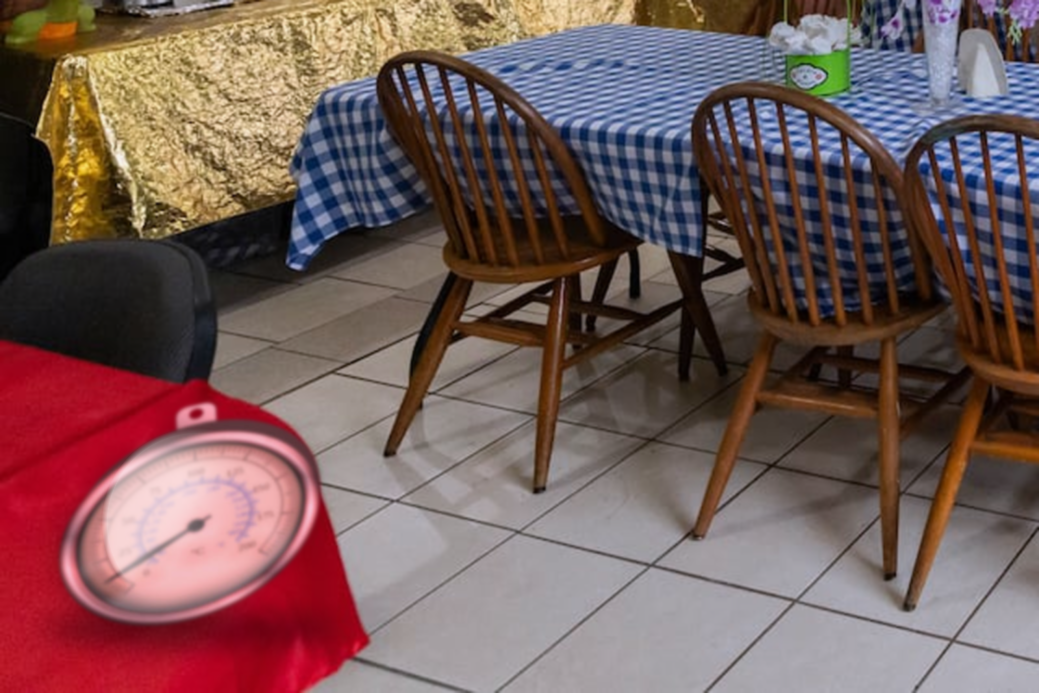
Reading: 12.5 °C
